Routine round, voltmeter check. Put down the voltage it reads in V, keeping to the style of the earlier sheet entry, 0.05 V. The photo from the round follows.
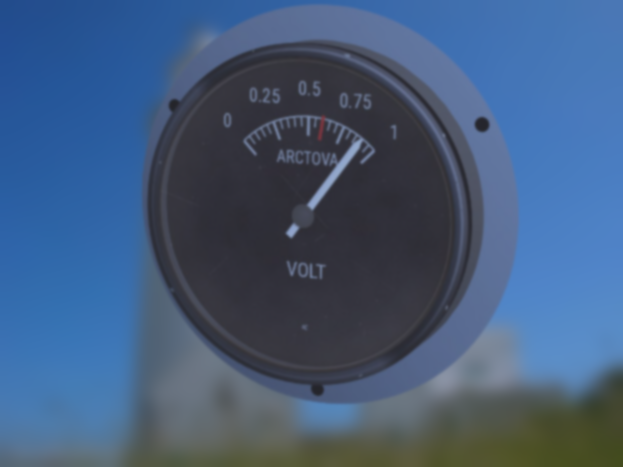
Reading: 0.9 V
